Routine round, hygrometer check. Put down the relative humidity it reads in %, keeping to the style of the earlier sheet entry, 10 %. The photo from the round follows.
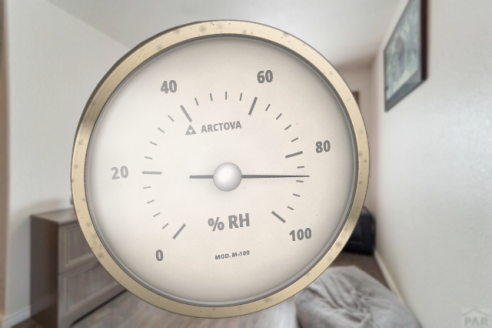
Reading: 86 %
